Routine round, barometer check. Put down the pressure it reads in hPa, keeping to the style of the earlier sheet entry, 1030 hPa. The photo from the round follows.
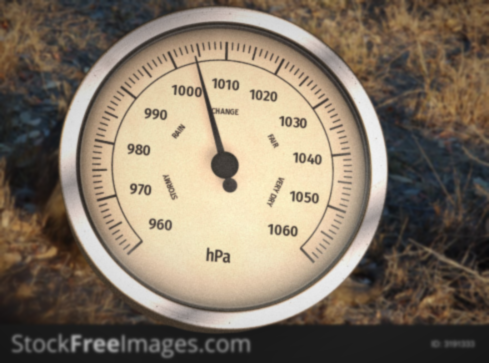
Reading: 1004 hPa
